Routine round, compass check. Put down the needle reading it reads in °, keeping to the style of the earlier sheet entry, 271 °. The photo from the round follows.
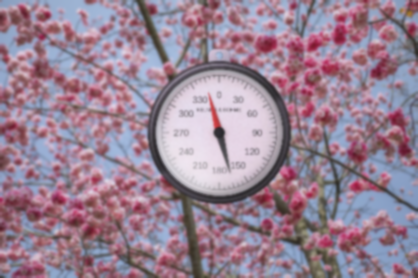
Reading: 345 °
